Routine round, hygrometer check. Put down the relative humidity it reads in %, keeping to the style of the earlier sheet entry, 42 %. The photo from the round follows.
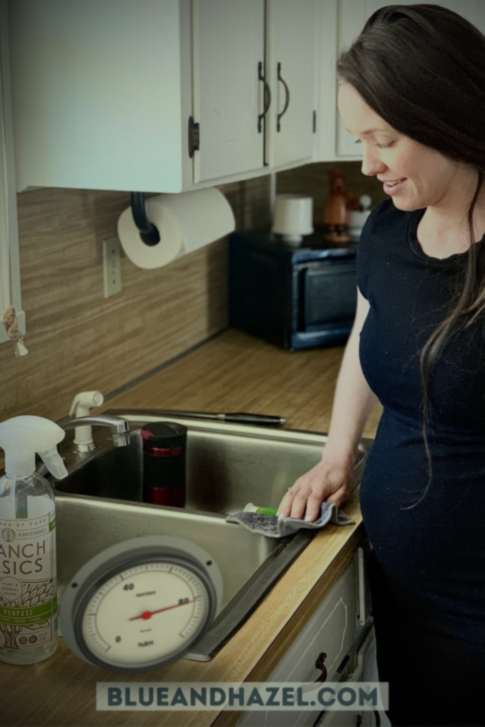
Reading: 80 %
